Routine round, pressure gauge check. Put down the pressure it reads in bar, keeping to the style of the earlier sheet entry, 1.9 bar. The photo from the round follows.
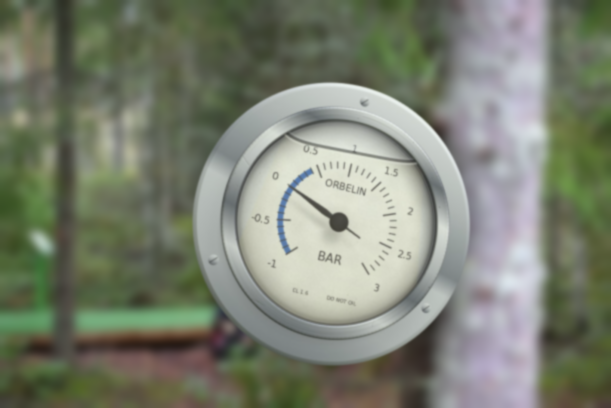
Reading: 0 bar
